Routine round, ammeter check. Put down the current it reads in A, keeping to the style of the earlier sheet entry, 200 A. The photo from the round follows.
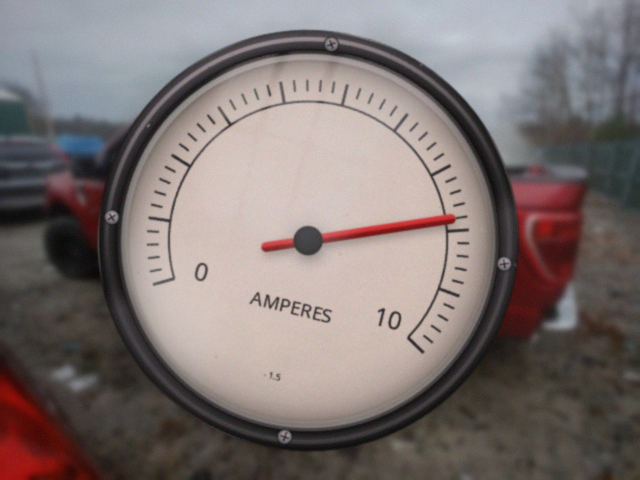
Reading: 7.8 A
